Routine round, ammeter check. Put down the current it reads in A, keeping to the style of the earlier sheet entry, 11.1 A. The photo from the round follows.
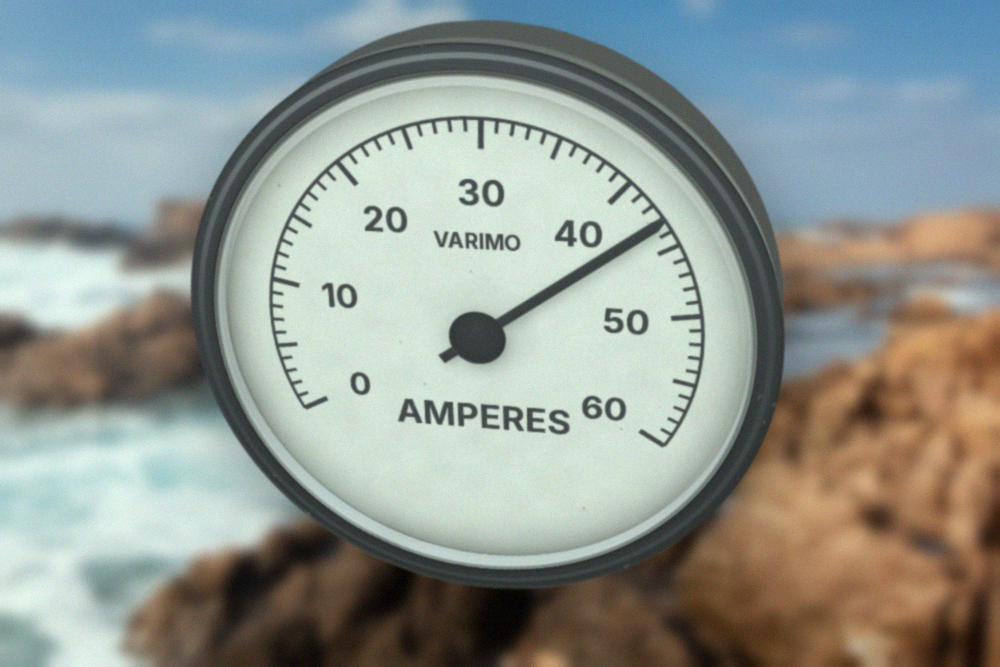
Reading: 43 A
